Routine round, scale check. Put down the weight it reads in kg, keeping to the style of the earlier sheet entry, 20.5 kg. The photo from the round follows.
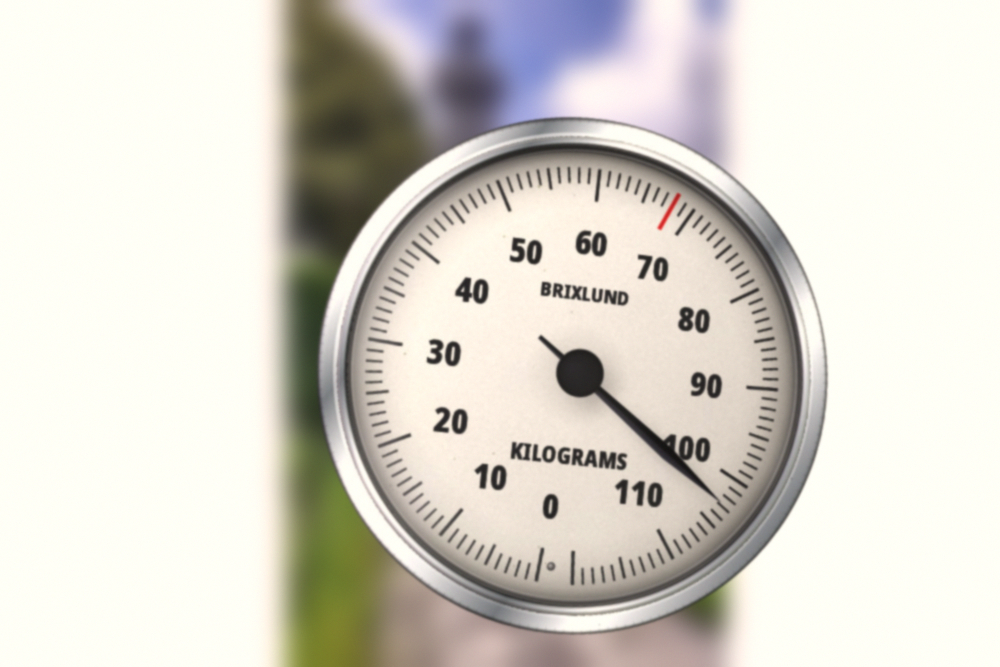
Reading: 103 kg
